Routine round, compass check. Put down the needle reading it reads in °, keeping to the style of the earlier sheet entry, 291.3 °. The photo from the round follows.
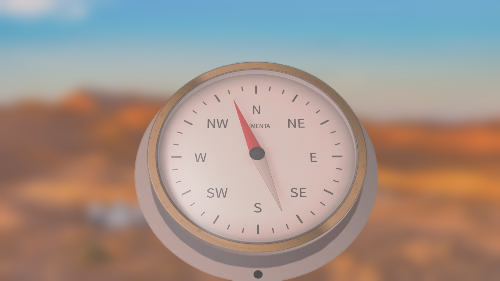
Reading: 340 °
